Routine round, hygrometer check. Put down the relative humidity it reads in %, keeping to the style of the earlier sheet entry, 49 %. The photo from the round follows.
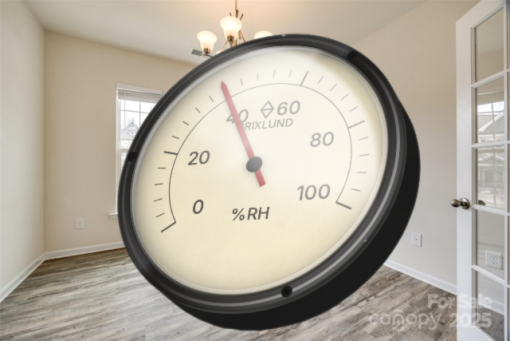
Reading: 40 %
